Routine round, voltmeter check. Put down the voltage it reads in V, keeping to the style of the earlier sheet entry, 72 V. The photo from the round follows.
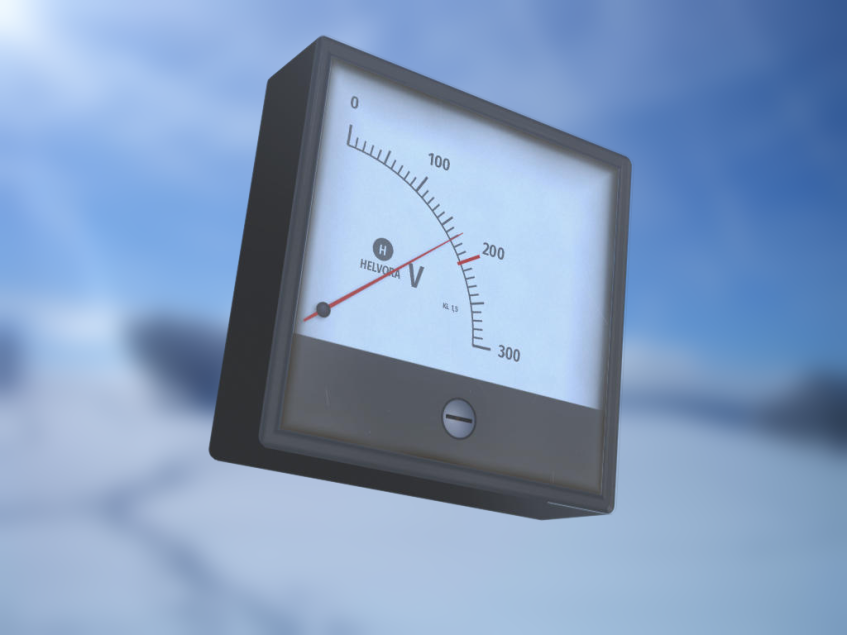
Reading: 170 V
